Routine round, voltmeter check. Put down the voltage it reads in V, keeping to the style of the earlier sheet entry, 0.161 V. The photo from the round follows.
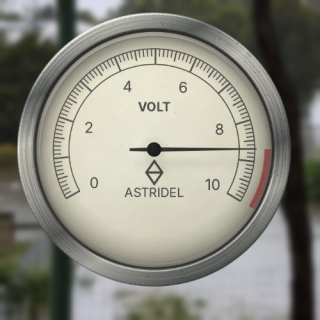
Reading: 8.7 V
